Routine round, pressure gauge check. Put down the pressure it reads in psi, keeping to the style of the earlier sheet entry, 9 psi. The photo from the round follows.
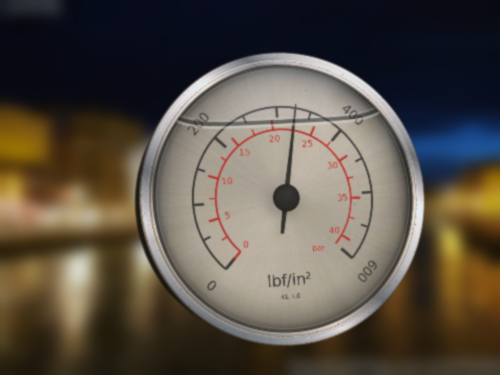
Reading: 325 psi
